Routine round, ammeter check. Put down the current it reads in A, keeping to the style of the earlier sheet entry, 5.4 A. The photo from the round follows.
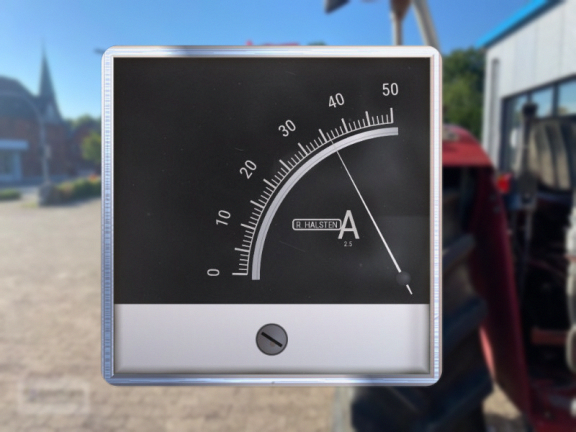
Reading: 36 A
